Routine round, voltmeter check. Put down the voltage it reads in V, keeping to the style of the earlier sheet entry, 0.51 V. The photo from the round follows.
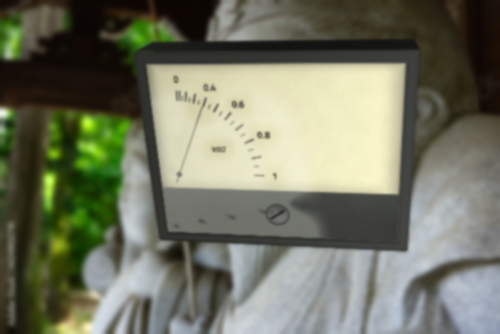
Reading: 0.4 V
